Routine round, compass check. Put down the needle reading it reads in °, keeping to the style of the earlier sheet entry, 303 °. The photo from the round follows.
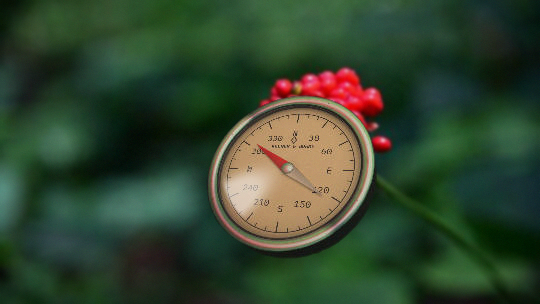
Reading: 305 °
